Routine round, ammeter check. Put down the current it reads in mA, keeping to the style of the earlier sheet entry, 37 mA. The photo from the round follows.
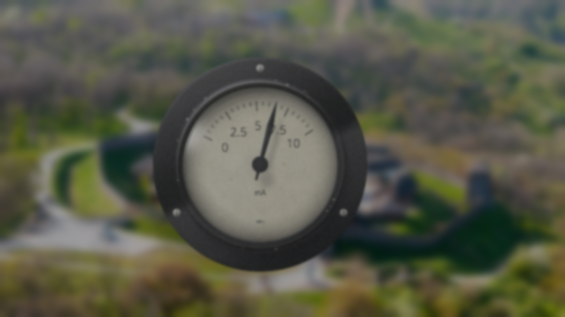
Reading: 6.5 mA
